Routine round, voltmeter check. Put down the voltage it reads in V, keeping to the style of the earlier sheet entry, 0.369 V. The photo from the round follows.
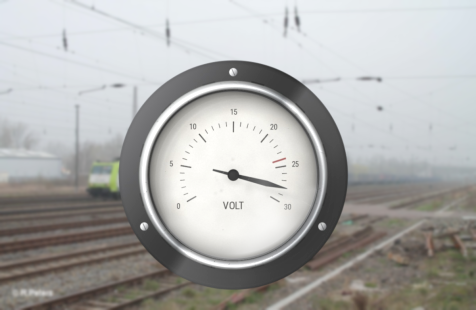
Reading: 28 V
